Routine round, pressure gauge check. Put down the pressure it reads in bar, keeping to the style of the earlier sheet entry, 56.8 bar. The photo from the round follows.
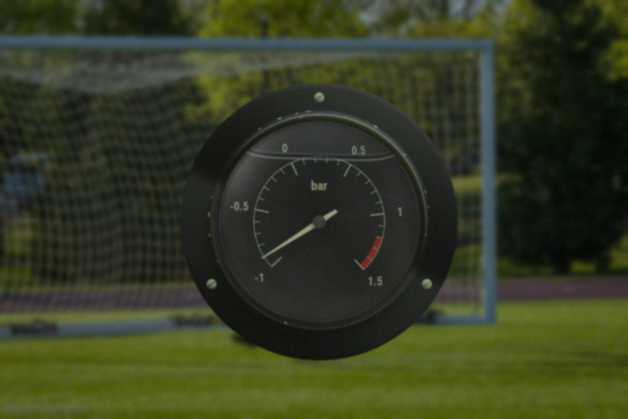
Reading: -0.9 bar
